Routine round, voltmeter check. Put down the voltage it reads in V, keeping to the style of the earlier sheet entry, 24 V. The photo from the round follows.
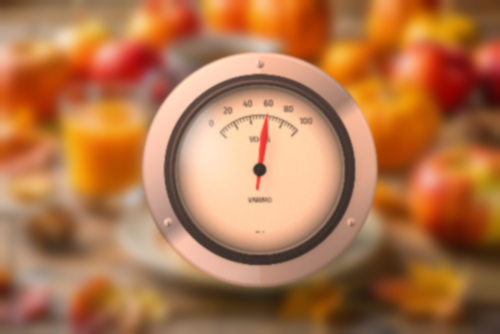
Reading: 60 V
